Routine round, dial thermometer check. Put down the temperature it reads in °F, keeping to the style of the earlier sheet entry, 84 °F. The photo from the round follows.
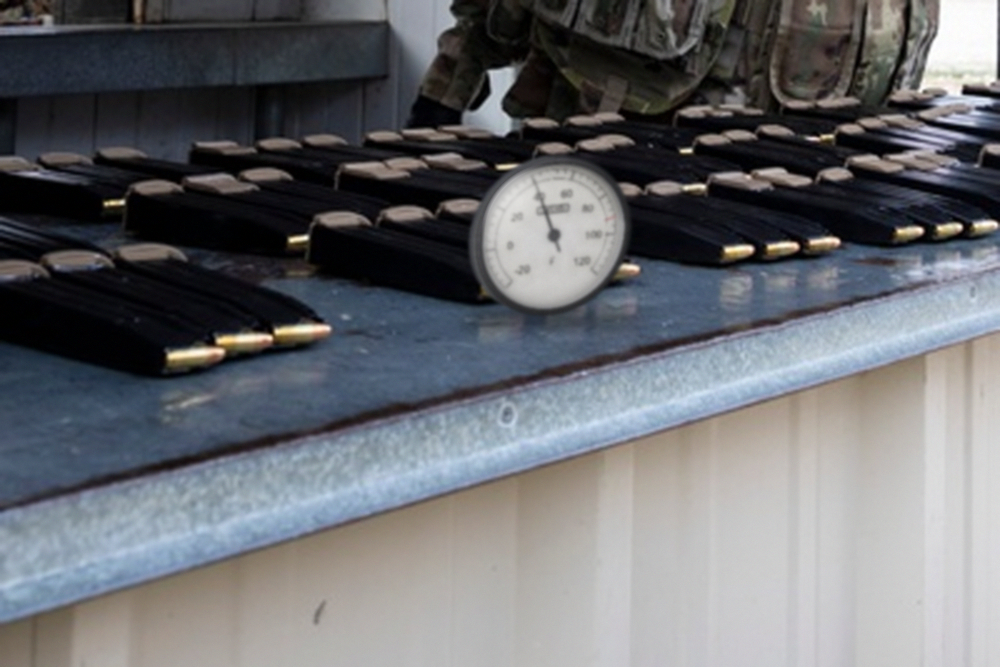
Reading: 40 °F
